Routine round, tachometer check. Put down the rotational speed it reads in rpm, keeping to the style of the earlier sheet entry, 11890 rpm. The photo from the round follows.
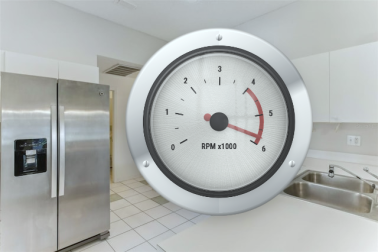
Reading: 5750 rpm
